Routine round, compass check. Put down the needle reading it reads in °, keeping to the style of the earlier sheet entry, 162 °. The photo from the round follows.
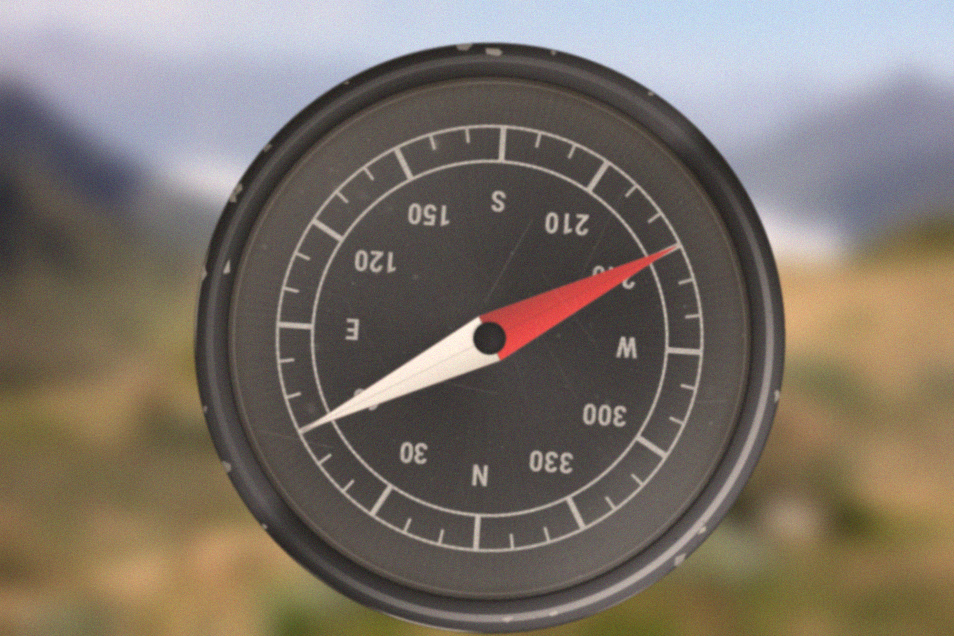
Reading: 240 °
